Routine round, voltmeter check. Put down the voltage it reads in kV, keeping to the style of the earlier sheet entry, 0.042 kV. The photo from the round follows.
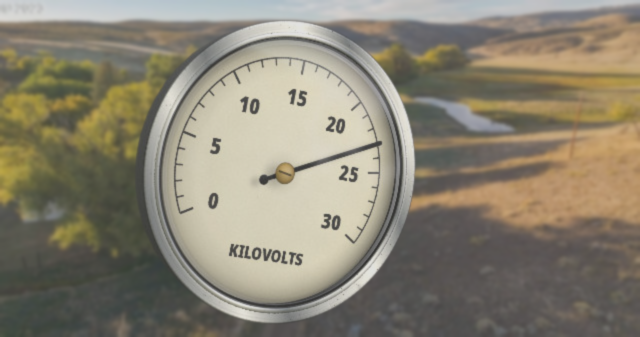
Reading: 23 kV
